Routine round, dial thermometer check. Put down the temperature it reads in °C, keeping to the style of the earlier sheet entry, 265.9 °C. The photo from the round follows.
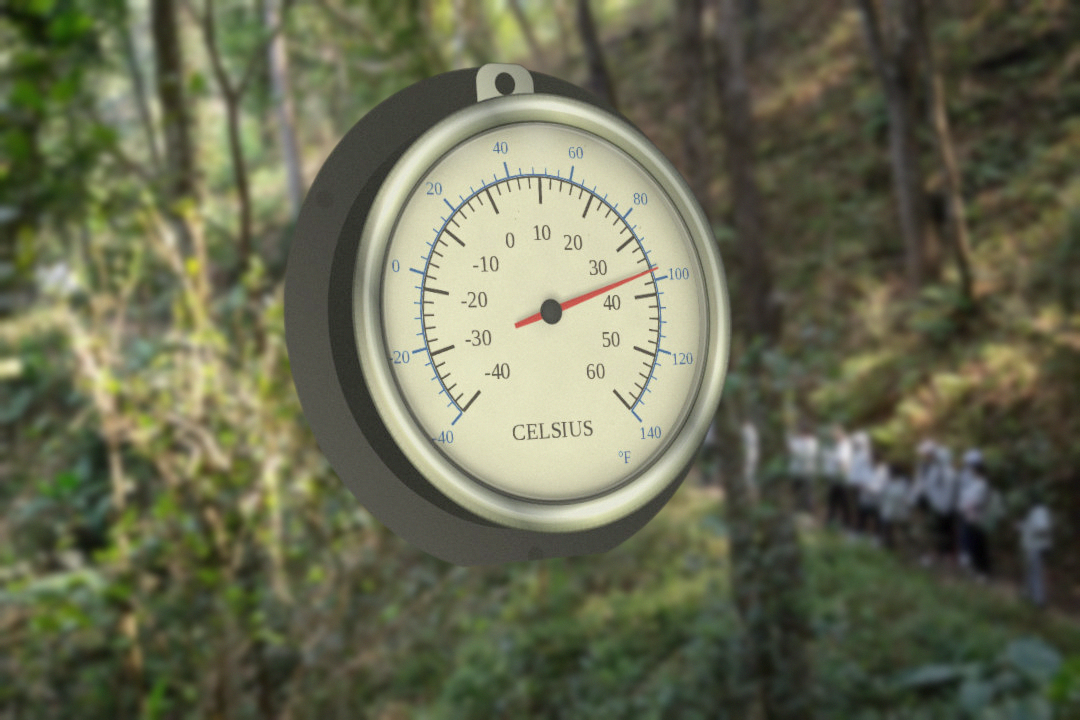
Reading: 36 °C
